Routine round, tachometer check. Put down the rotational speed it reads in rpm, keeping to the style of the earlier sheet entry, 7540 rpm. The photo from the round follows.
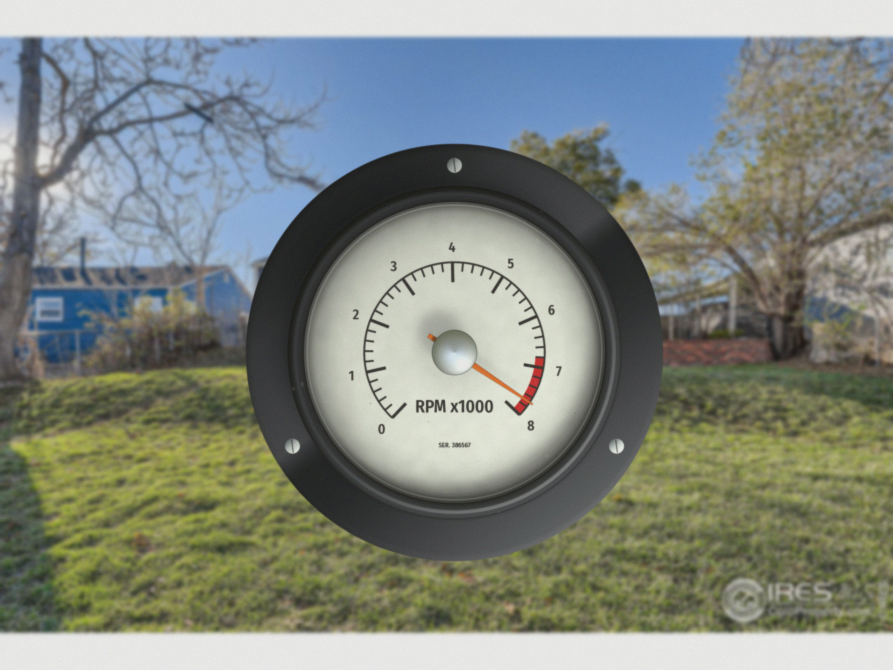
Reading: 7700 rpm
